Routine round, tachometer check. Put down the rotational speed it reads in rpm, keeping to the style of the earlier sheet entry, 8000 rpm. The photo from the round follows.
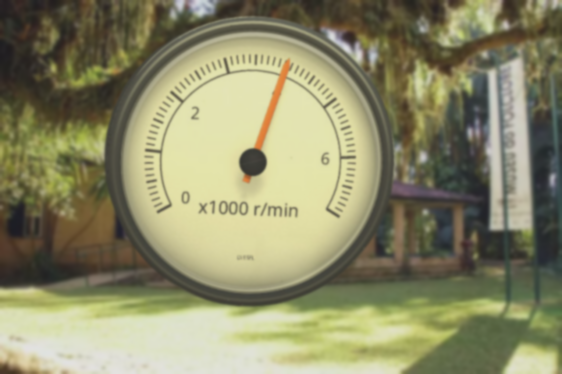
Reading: 4000 rpm
